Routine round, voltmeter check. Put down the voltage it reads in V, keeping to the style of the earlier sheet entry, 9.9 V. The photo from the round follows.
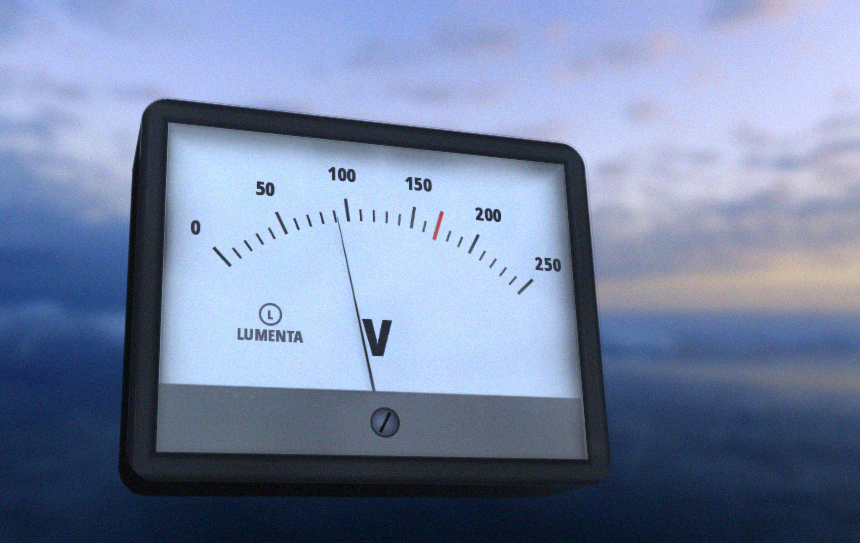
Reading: 90 V
